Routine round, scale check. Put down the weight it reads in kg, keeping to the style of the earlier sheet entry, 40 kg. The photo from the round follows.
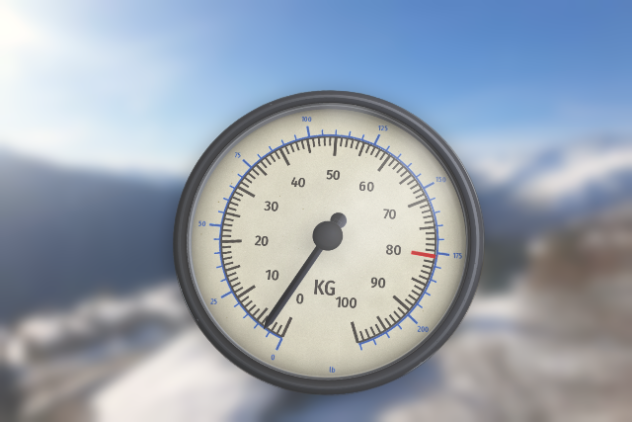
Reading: 3 kg
